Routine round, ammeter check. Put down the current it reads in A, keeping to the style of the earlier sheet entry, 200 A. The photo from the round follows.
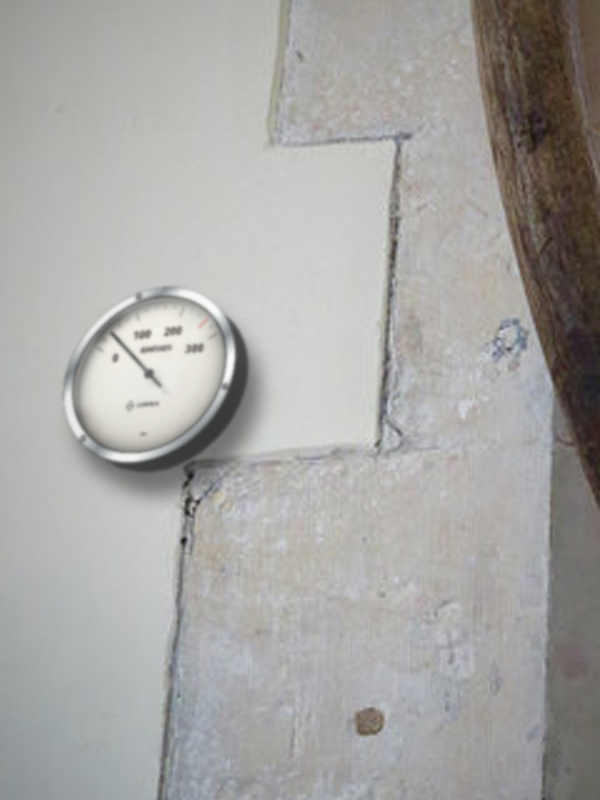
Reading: 40 A
